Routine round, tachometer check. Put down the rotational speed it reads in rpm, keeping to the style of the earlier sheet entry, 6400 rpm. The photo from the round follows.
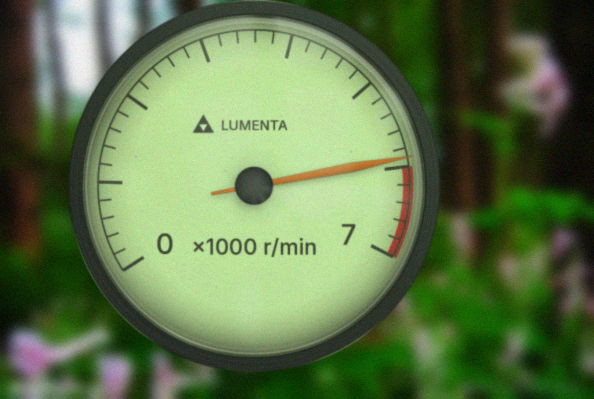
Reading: 5900 rpm
